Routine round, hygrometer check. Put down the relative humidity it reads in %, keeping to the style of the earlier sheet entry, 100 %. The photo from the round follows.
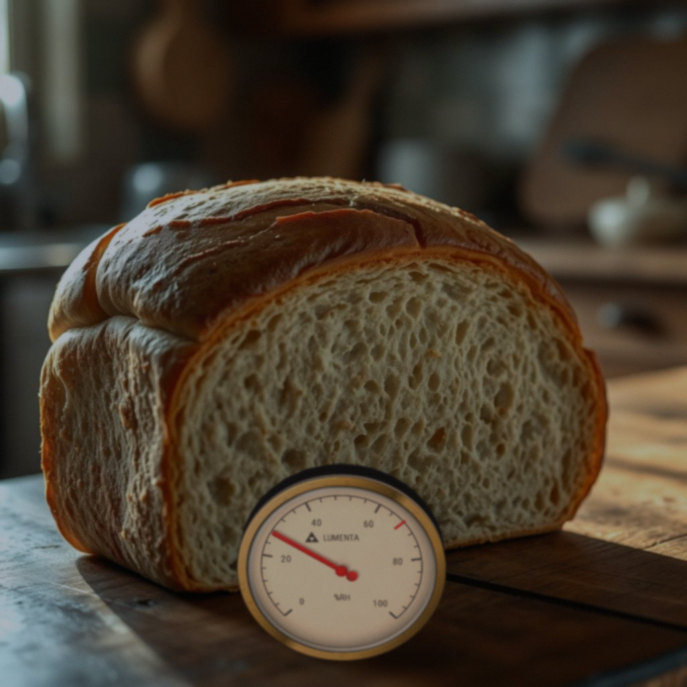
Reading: 28 %
